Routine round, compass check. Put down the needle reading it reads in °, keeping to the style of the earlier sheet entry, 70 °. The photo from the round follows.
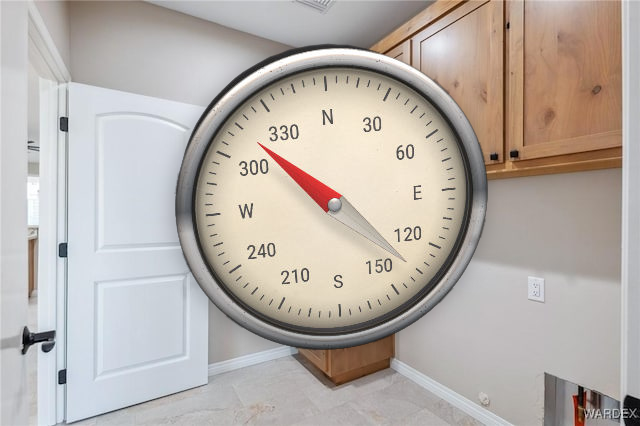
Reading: 315 °
